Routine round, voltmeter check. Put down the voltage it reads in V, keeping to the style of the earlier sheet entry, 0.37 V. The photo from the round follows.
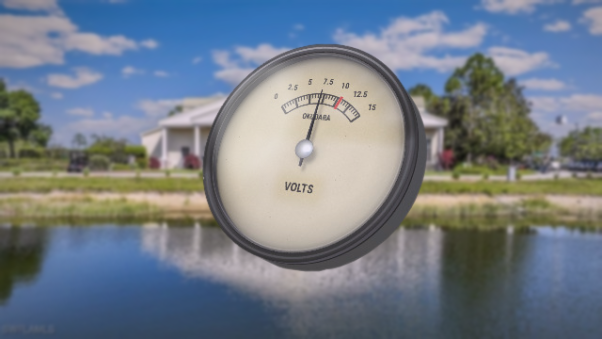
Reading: 7.5 V
